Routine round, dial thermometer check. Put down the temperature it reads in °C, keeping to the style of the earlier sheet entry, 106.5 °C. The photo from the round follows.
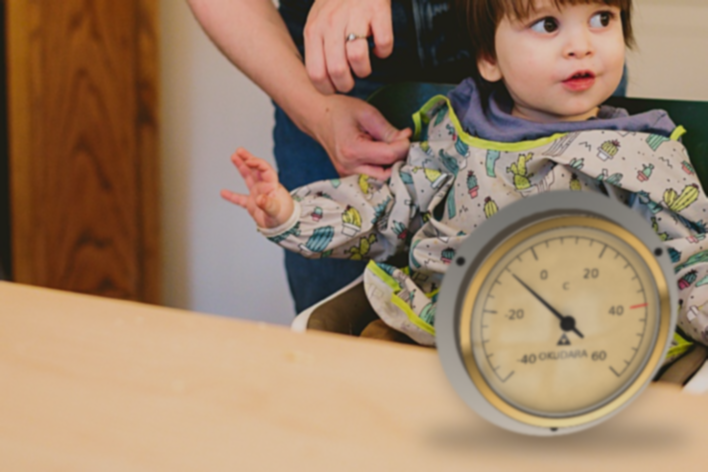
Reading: -8 °C
